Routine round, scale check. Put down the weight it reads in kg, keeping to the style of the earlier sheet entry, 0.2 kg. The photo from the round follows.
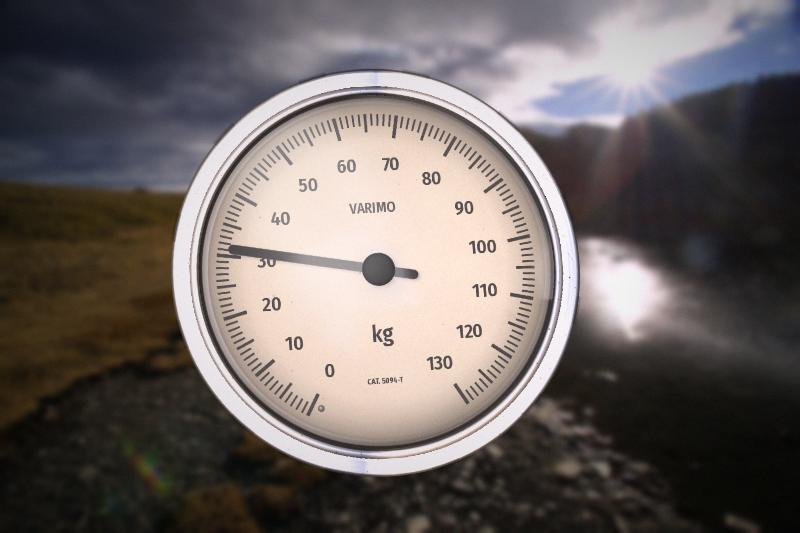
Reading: 31 kg
